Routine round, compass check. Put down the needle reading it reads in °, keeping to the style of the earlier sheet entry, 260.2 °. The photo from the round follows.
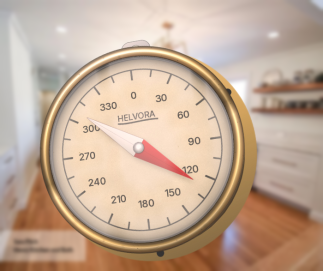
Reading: 127.5 °
